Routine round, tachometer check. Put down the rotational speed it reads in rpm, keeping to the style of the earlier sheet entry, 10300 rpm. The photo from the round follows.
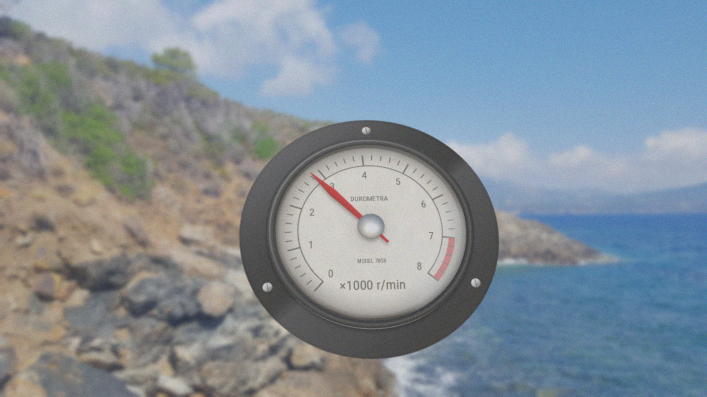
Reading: 2800 rpm
